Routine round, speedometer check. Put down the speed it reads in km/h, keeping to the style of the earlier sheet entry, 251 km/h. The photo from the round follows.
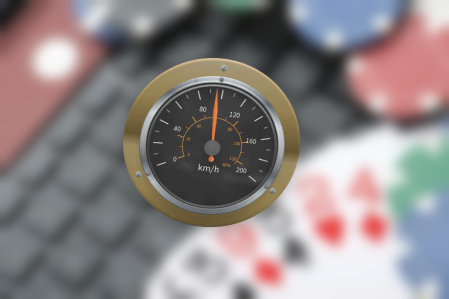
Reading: 95 km/h
